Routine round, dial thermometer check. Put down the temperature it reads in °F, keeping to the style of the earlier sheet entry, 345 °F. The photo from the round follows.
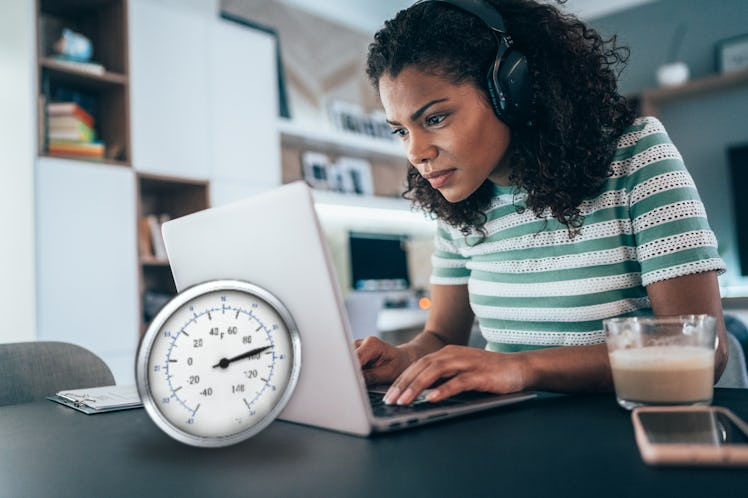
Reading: 95 °F
